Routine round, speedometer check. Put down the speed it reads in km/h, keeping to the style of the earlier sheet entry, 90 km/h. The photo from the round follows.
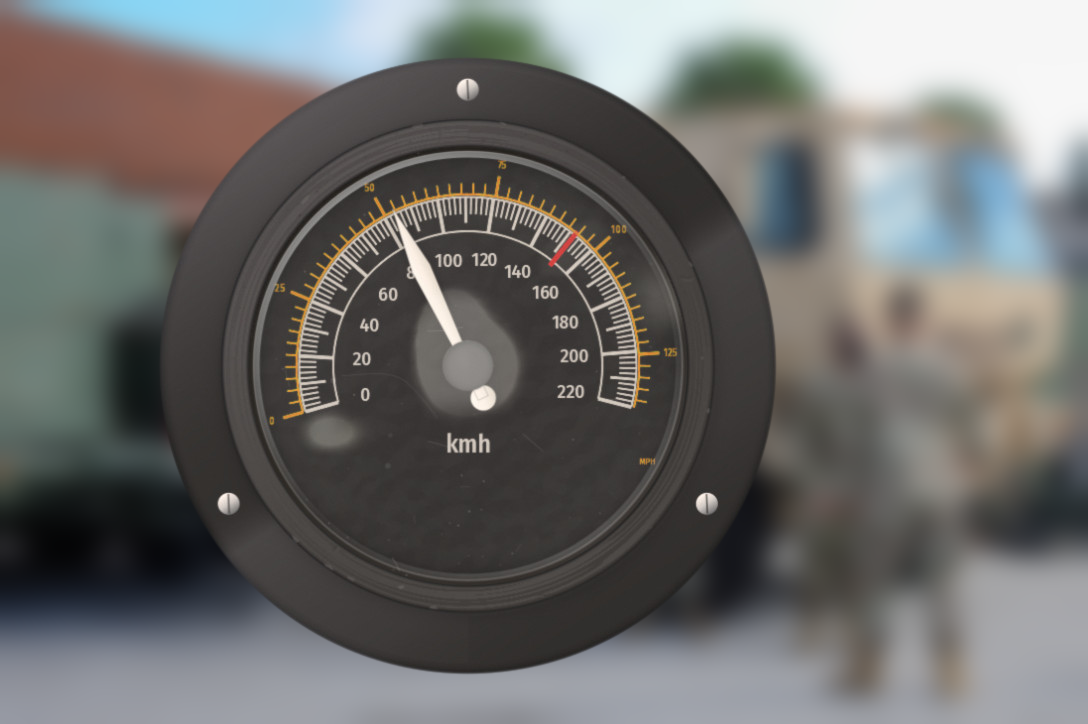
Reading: 84 km/h
